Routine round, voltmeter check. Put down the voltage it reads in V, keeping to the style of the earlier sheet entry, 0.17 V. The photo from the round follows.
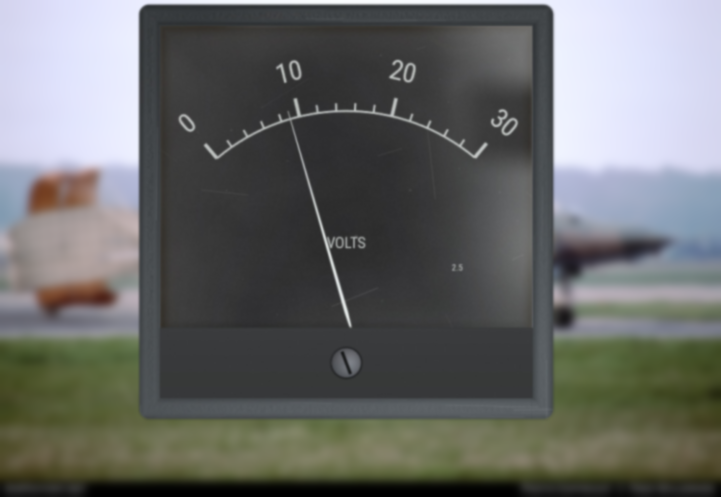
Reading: 9 V
